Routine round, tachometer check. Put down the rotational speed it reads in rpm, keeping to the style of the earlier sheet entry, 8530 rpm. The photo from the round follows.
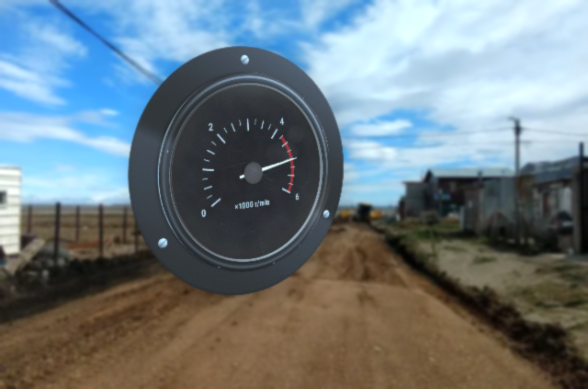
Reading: 5000 rpm
